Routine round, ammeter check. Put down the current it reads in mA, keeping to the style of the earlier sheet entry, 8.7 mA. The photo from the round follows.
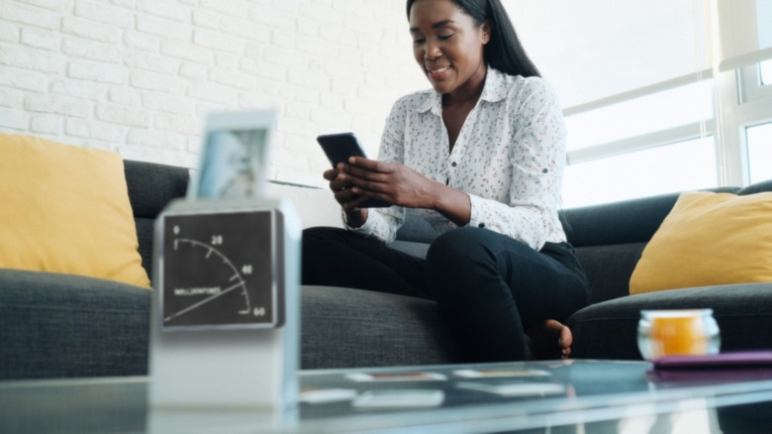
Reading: 45 mA
